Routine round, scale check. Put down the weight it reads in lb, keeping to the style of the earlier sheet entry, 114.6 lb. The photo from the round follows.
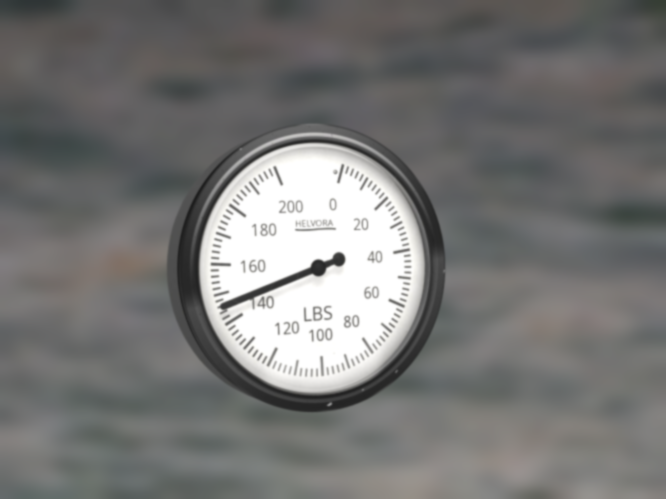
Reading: 146 lb
